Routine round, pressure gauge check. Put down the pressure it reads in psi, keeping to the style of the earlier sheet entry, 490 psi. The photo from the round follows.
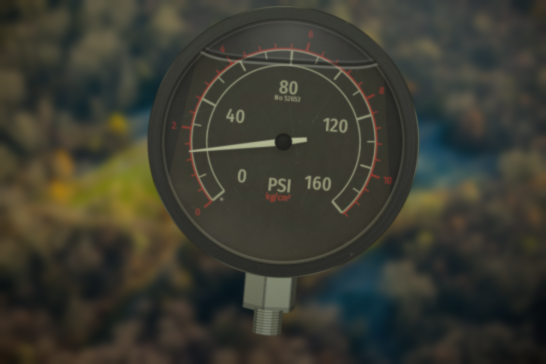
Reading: 20 psi
